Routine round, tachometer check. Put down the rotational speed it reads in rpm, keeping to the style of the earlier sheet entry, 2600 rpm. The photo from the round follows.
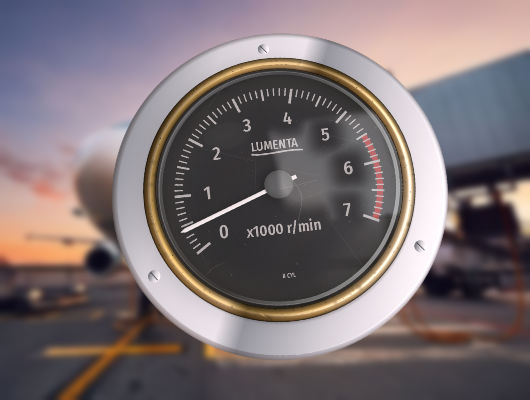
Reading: 400 rpm
